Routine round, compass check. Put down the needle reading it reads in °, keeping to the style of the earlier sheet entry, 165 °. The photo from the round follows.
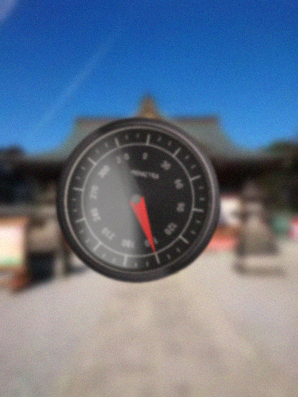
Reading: 150 °
